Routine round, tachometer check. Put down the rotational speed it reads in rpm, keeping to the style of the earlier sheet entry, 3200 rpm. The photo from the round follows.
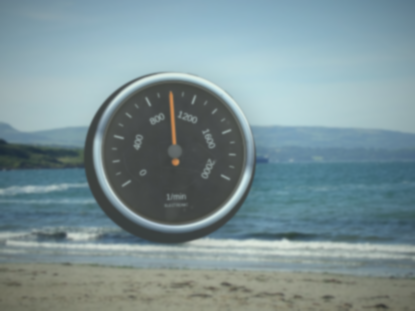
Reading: 1000 rpm
